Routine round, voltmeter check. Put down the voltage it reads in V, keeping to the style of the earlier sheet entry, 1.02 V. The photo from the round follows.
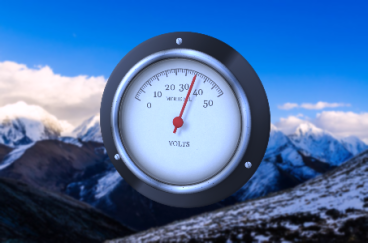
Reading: 35 V
